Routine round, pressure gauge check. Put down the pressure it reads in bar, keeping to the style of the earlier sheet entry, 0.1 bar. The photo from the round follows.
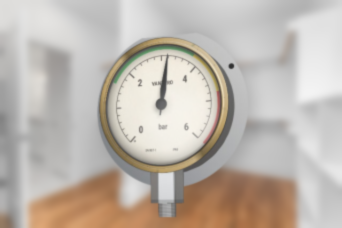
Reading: 3.2 bar
